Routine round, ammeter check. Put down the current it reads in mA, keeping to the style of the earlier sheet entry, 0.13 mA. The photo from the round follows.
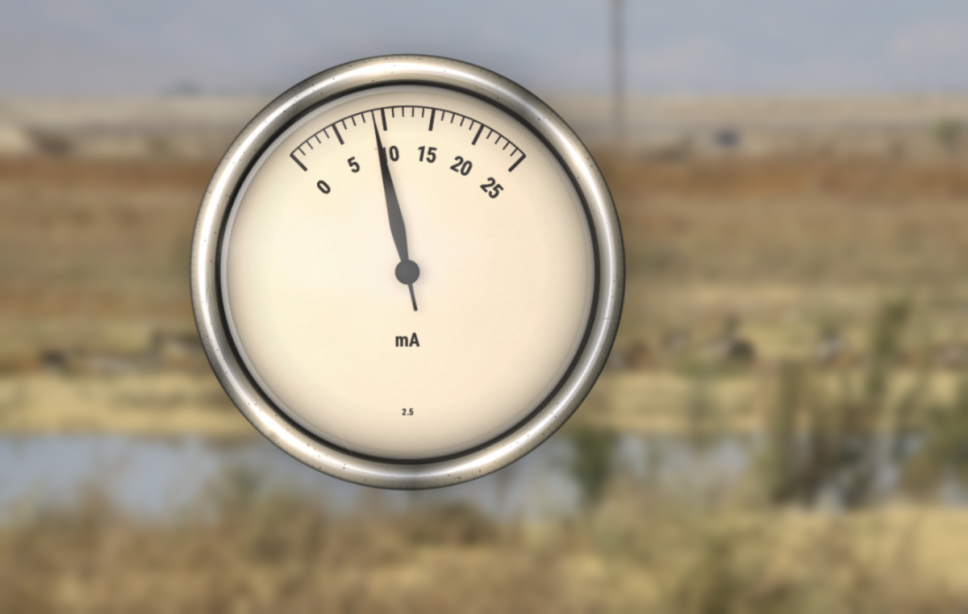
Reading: 9 mA
